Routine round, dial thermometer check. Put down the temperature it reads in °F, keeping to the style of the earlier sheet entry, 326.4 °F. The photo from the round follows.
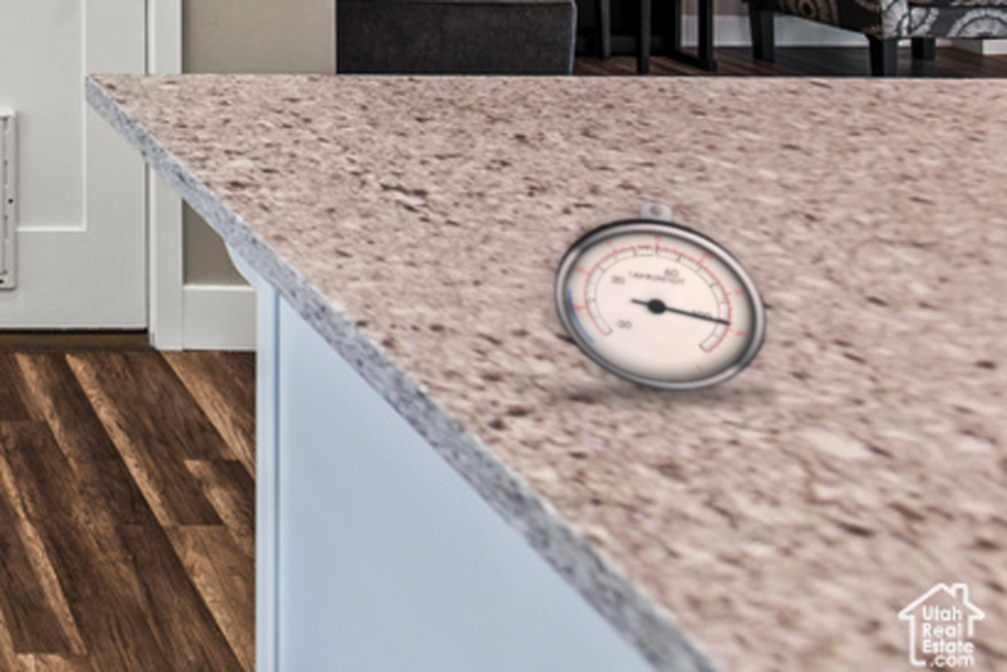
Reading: 100 °F
